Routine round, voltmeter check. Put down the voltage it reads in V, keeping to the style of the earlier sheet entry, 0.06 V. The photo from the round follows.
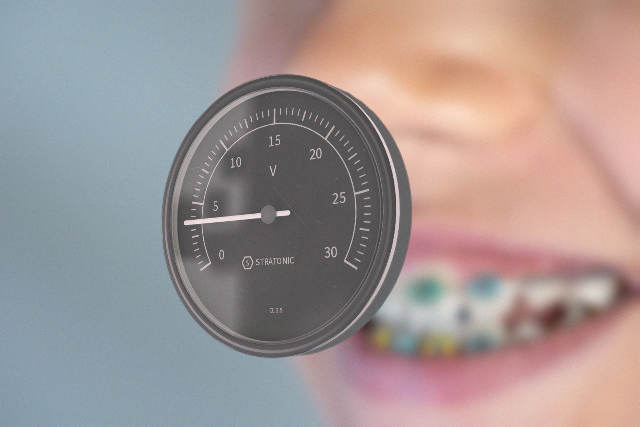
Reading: 3.5 V
